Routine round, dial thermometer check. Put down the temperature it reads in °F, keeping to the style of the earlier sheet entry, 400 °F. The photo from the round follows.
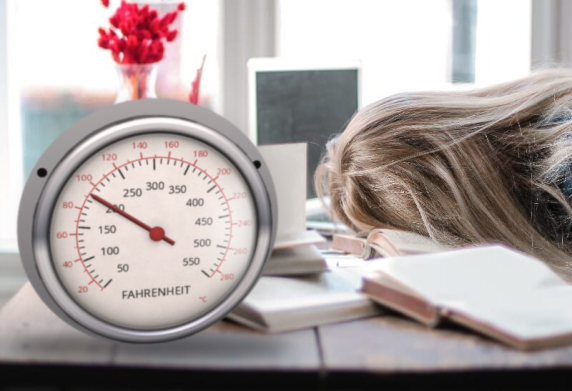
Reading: 200 °F
